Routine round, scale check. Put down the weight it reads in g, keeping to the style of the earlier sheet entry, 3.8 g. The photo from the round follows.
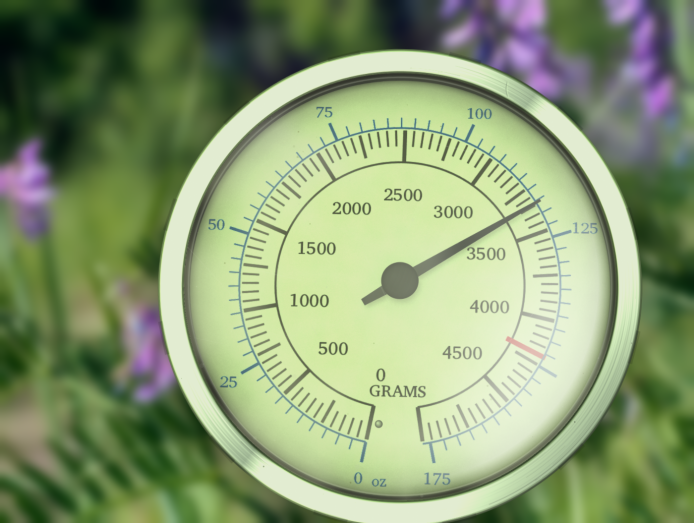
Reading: 3350 g
